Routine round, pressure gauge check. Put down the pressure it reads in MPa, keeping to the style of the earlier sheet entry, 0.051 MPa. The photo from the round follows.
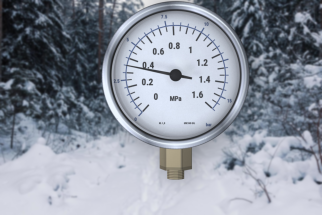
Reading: 0.35 MPa
